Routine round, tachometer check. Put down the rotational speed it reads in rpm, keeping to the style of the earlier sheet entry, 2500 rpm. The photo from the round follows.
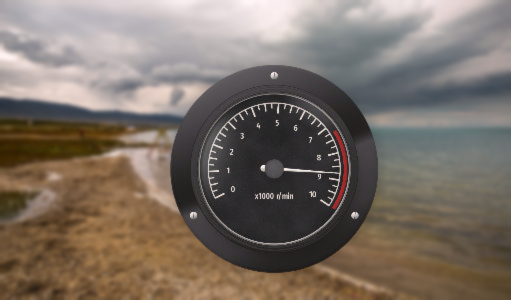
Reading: 8750 rpm
